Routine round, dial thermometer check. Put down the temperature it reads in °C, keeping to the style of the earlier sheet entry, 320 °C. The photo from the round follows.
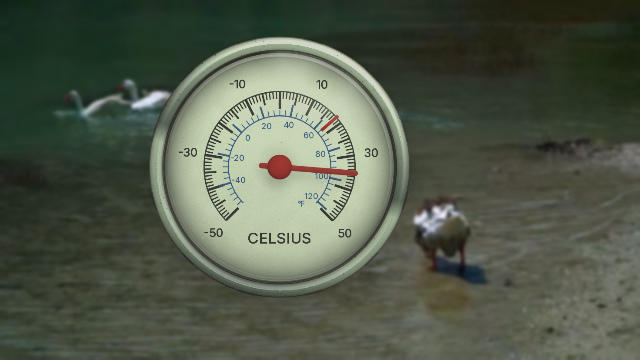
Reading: 35 °C
